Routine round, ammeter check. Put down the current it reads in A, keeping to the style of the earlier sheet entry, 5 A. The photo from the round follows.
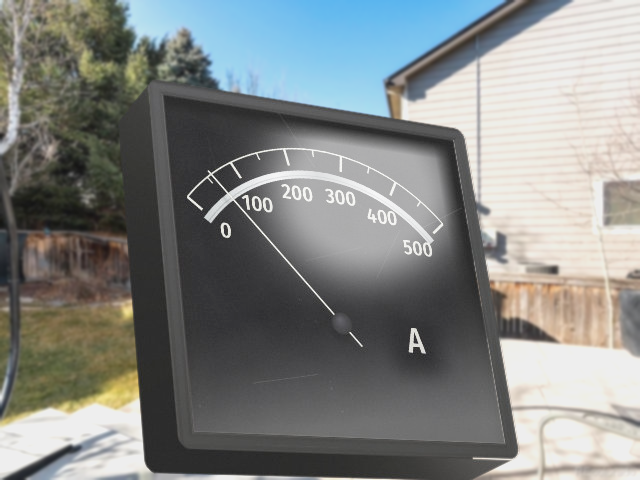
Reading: 50 A
